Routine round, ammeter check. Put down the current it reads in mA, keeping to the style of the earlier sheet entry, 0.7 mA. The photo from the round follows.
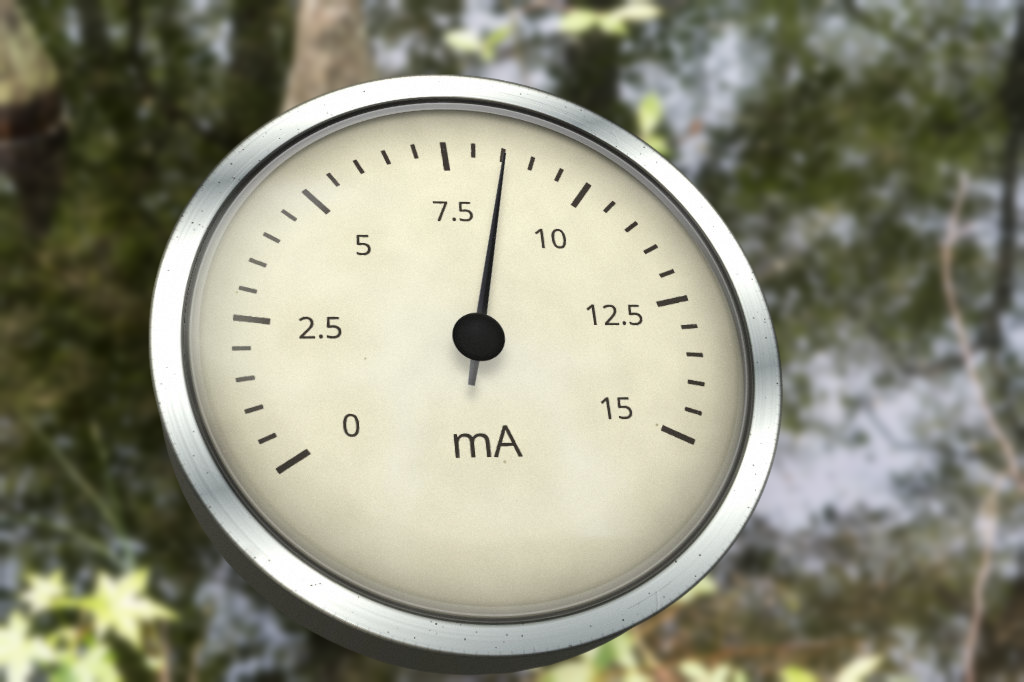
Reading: 8.5 mA
